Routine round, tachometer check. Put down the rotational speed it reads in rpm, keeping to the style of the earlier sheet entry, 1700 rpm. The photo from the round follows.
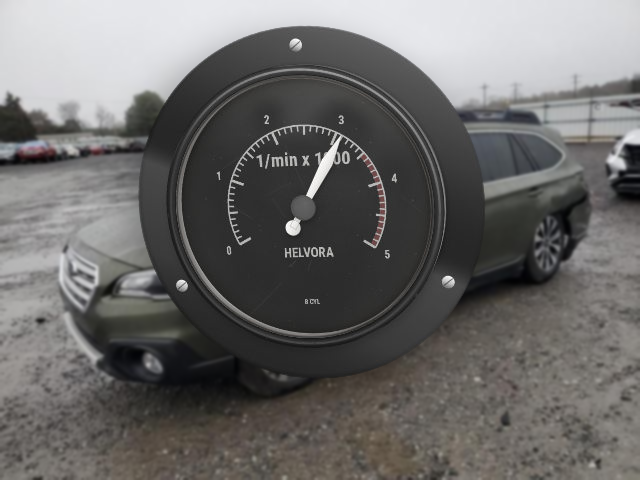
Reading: 3100 rpm
